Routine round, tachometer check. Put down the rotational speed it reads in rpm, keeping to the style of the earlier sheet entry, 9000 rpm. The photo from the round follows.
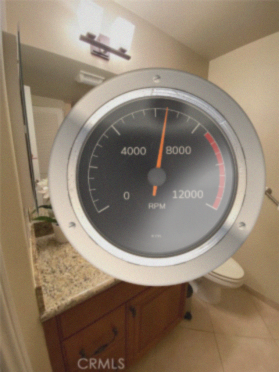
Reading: 6500 rpm
